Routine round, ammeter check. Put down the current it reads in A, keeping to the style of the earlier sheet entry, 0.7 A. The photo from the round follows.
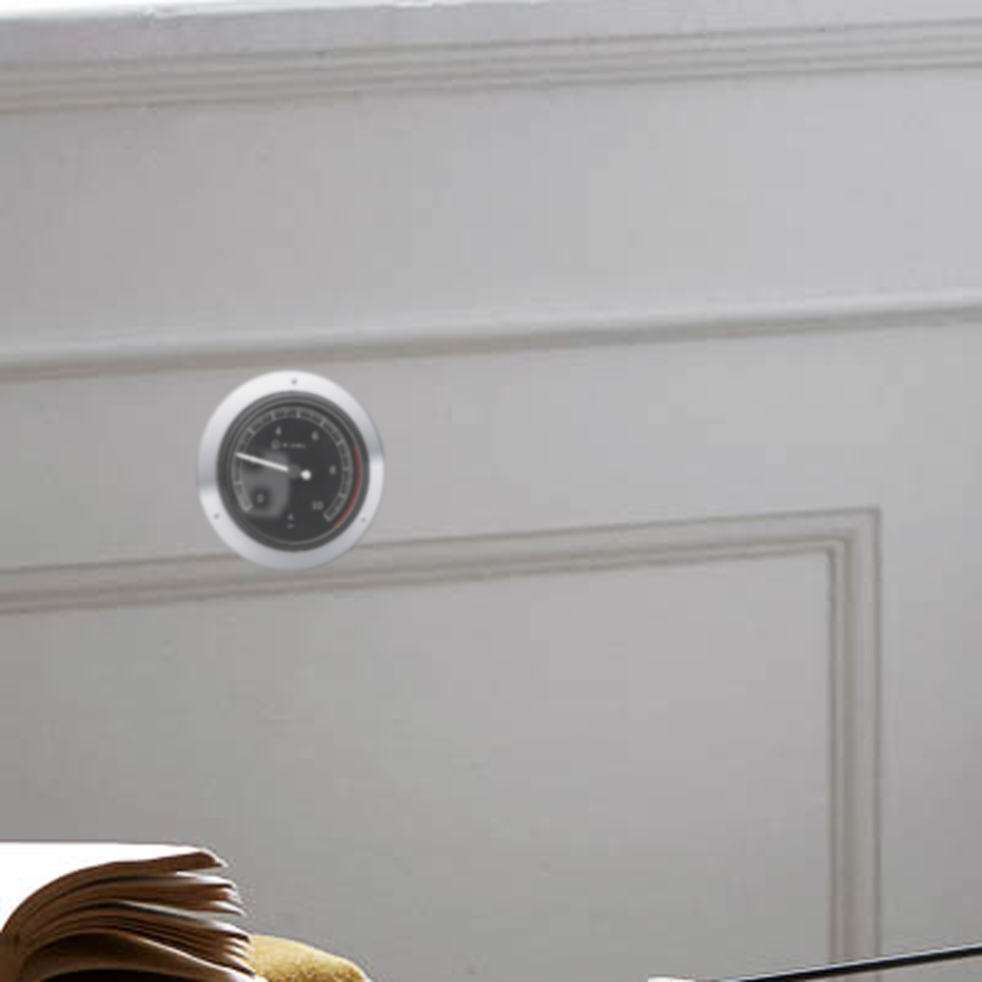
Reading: 2 A
